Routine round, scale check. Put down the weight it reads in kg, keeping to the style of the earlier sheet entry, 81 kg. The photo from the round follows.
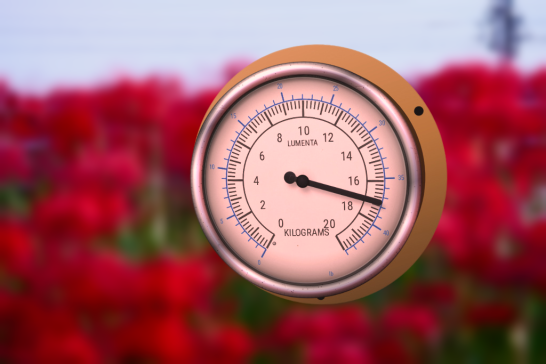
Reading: 17 kg
